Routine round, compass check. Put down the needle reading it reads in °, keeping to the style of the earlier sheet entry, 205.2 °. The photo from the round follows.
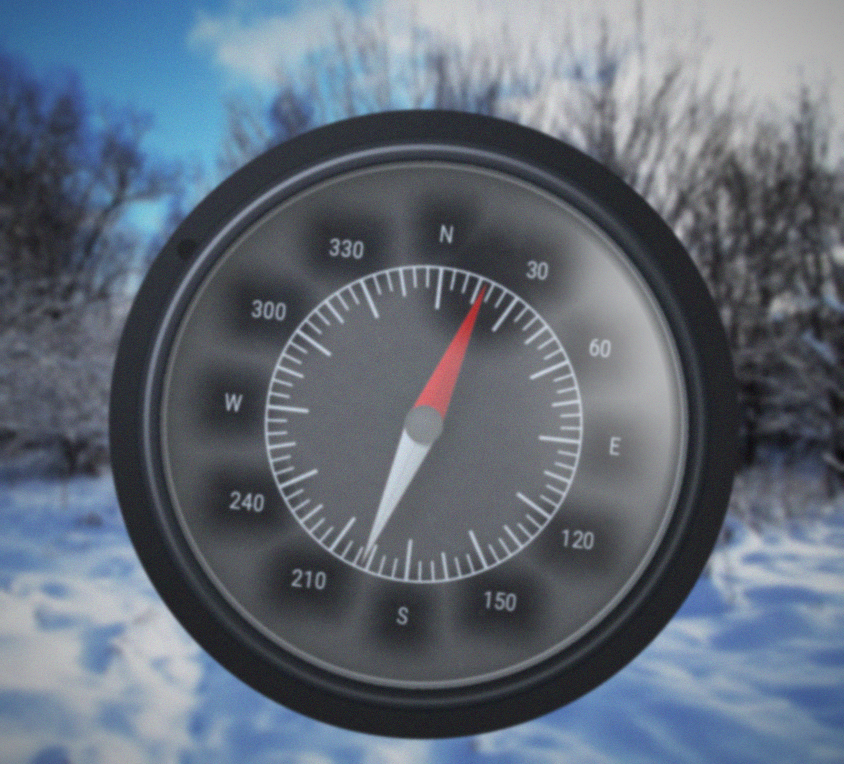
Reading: 17.5 °
